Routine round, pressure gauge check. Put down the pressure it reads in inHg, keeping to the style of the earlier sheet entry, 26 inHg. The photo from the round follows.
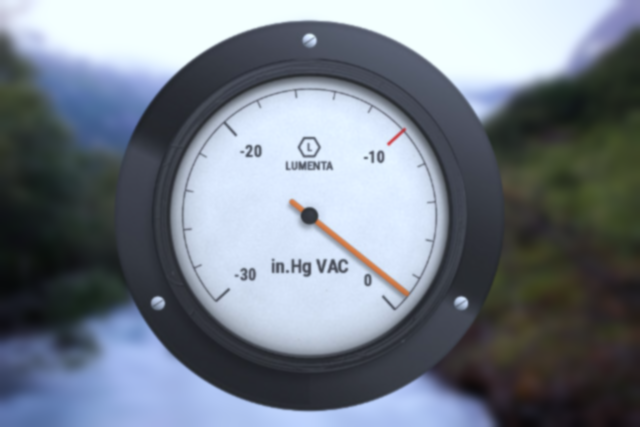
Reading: -1 inHg
